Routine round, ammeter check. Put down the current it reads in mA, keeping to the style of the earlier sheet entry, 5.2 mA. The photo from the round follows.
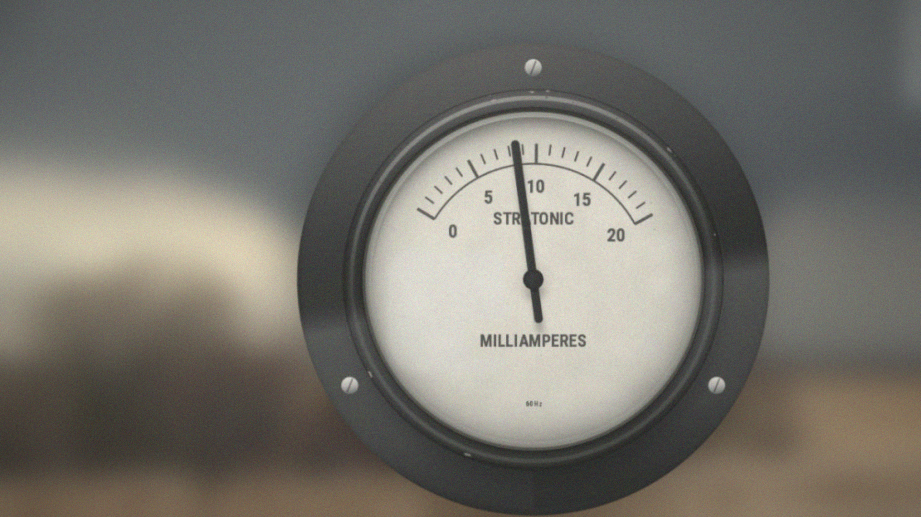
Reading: 8.5 mA
